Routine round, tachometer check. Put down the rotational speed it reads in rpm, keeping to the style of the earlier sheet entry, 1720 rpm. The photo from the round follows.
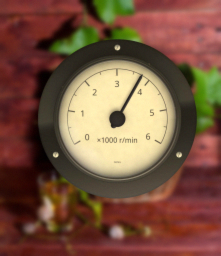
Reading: 3750 rpm
